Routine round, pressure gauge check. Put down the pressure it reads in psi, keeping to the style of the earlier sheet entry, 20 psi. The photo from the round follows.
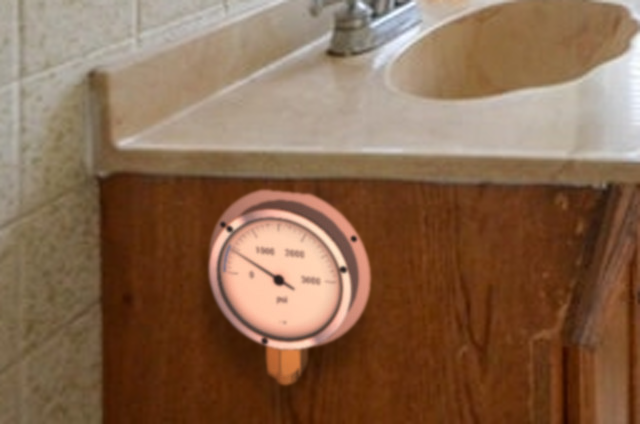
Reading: 500 psi
